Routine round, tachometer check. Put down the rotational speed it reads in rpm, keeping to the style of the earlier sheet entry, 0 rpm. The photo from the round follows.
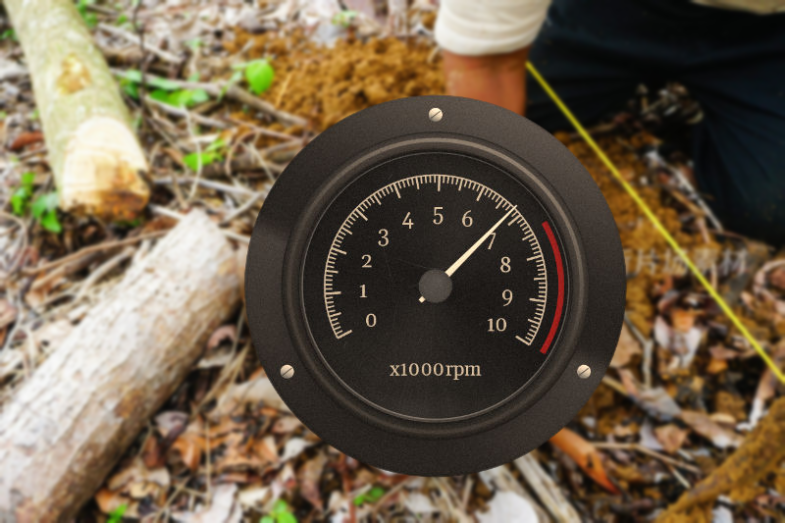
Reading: 6800 rpm
